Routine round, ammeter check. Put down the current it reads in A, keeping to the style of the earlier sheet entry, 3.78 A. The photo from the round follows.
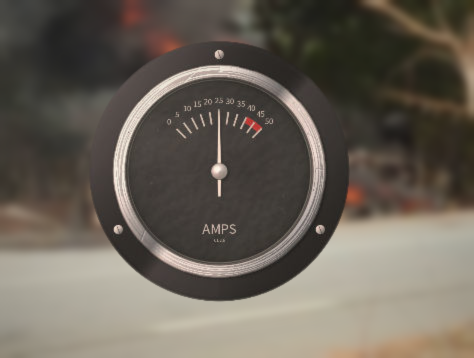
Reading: 25 A
